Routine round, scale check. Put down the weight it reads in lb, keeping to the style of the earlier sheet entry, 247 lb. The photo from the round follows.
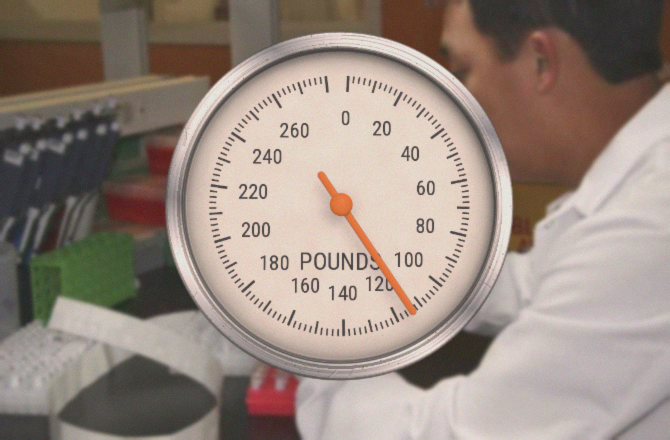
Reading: 114 lb
